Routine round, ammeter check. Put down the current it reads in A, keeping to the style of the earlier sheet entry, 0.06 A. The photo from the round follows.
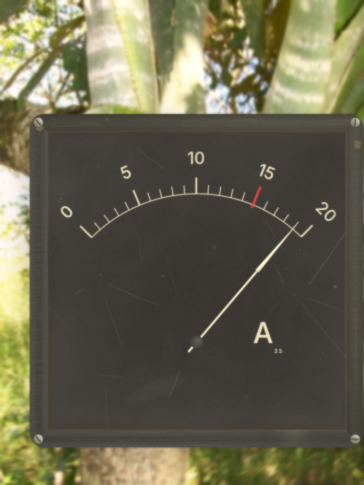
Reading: 19 A
